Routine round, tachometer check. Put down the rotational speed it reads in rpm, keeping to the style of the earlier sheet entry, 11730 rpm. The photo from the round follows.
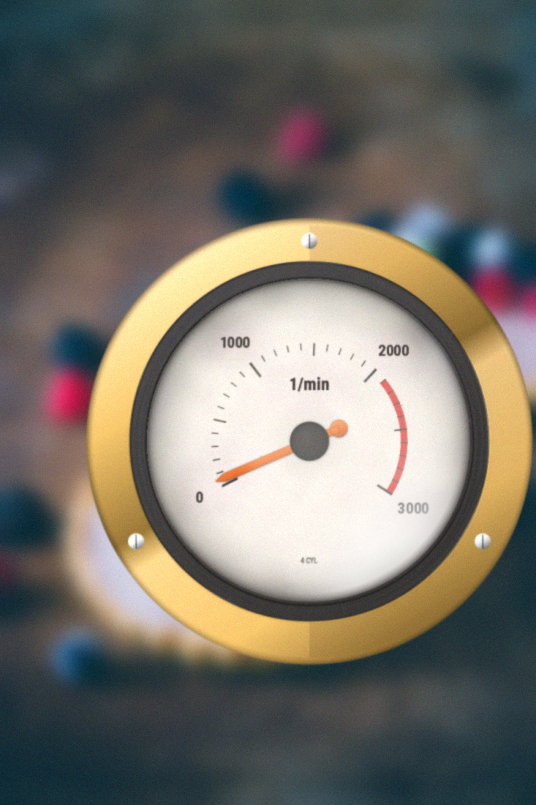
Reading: 50 rpm
